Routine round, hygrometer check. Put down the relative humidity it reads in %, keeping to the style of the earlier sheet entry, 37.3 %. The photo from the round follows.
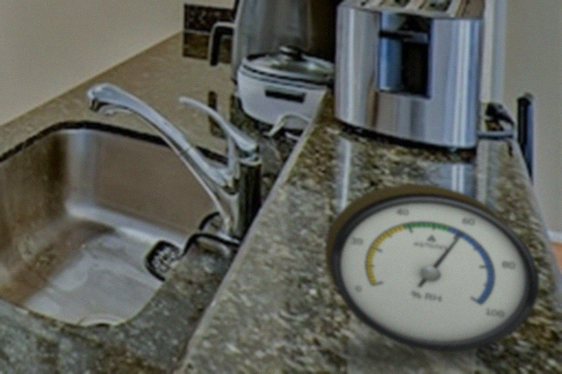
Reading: 60 %
